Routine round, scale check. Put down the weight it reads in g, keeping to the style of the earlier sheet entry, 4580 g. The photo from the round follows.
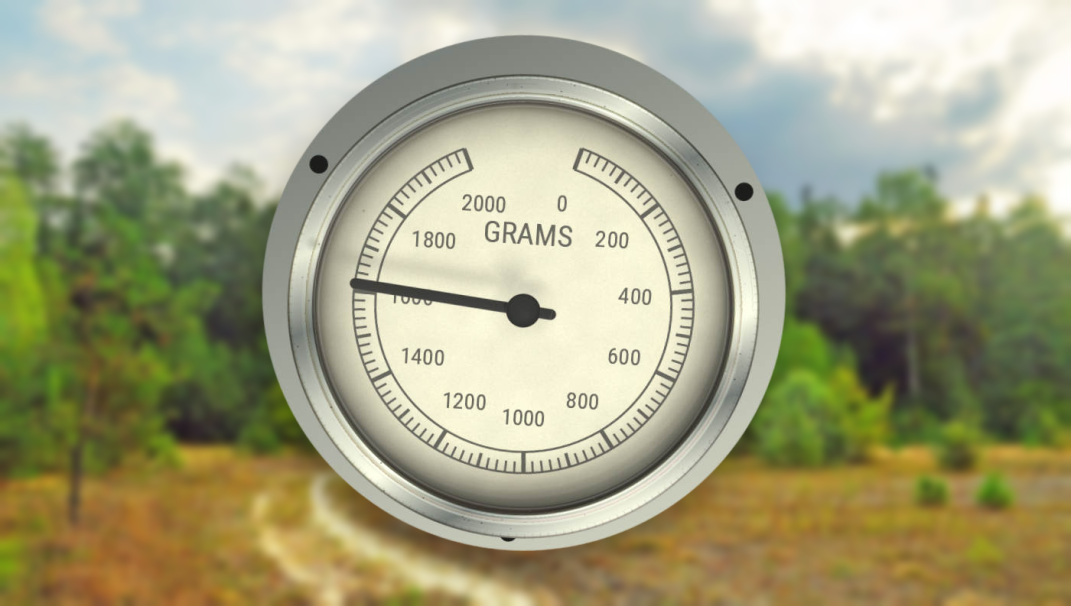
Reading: 1620 g
